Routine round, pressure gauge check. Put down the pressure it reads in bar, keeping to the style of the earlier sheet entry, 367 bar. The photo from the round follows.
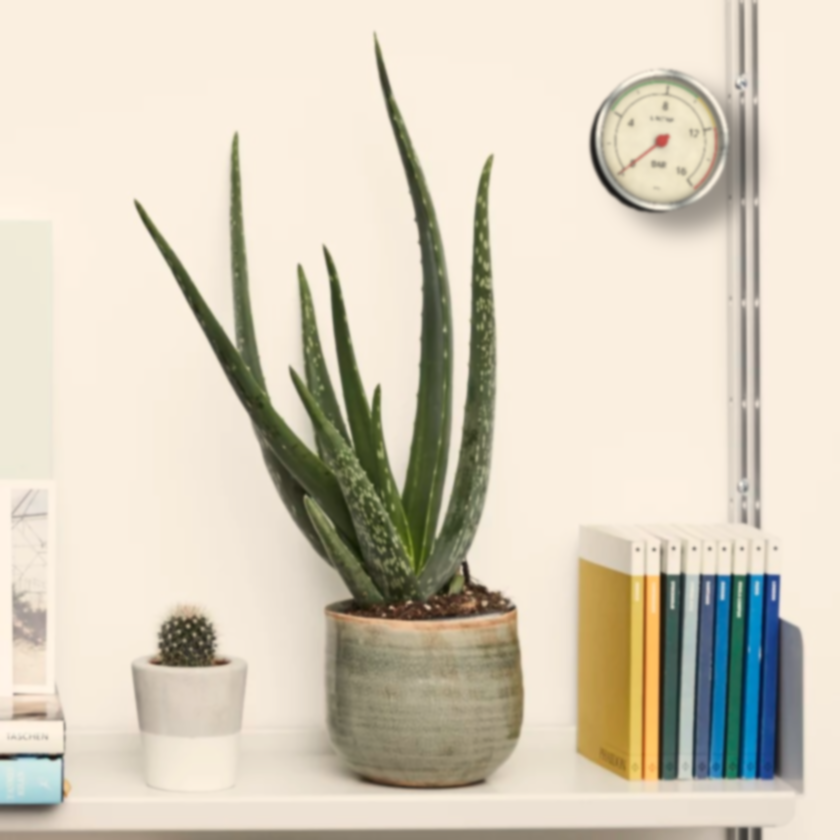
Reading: 0 bar
